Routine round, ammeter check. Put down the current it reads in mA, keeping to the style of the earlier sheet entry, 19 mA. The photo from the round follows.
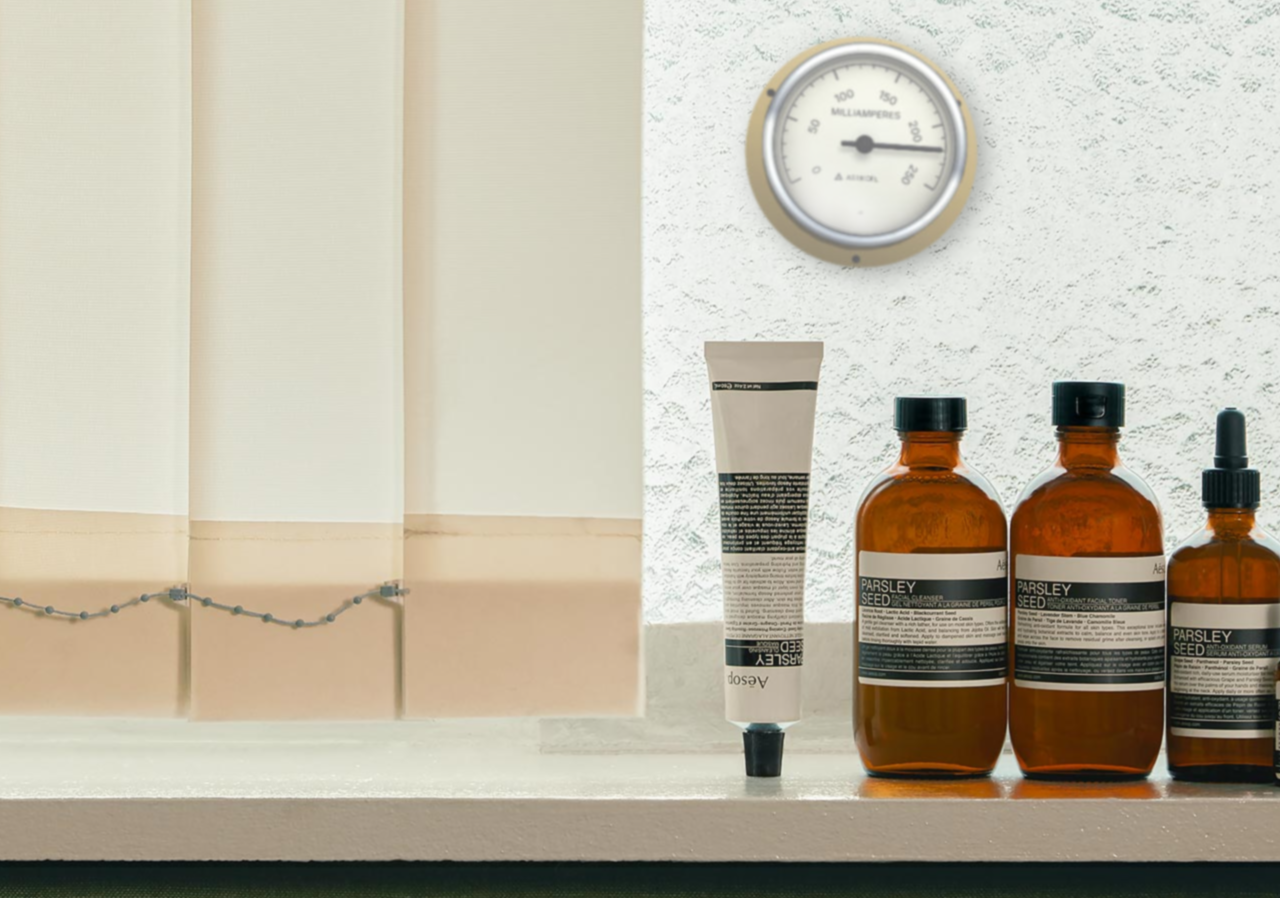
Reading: 220 mA
